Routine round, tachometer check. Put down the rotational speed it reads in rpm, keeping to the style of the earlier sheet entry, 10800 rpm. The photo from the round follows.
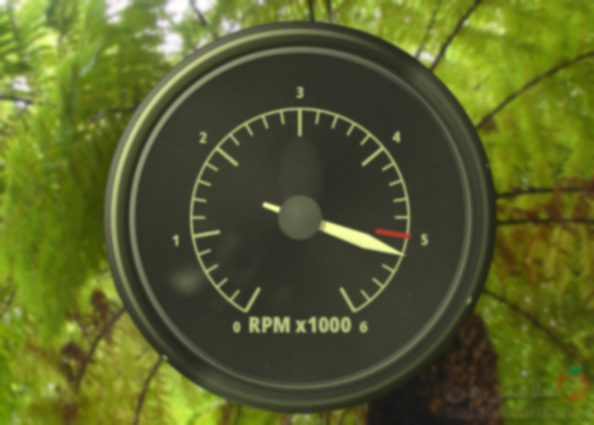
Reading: 5200 rpm
